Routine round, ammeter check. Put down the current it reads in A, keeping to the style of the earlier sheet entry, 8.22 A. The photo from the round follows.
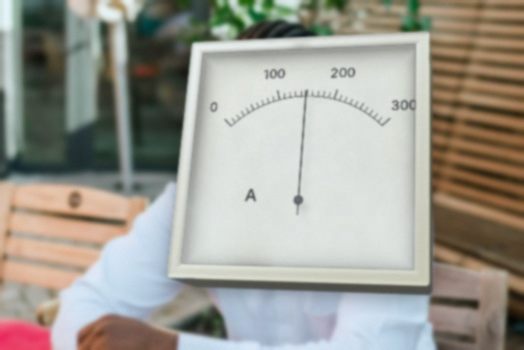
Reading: 150 A
